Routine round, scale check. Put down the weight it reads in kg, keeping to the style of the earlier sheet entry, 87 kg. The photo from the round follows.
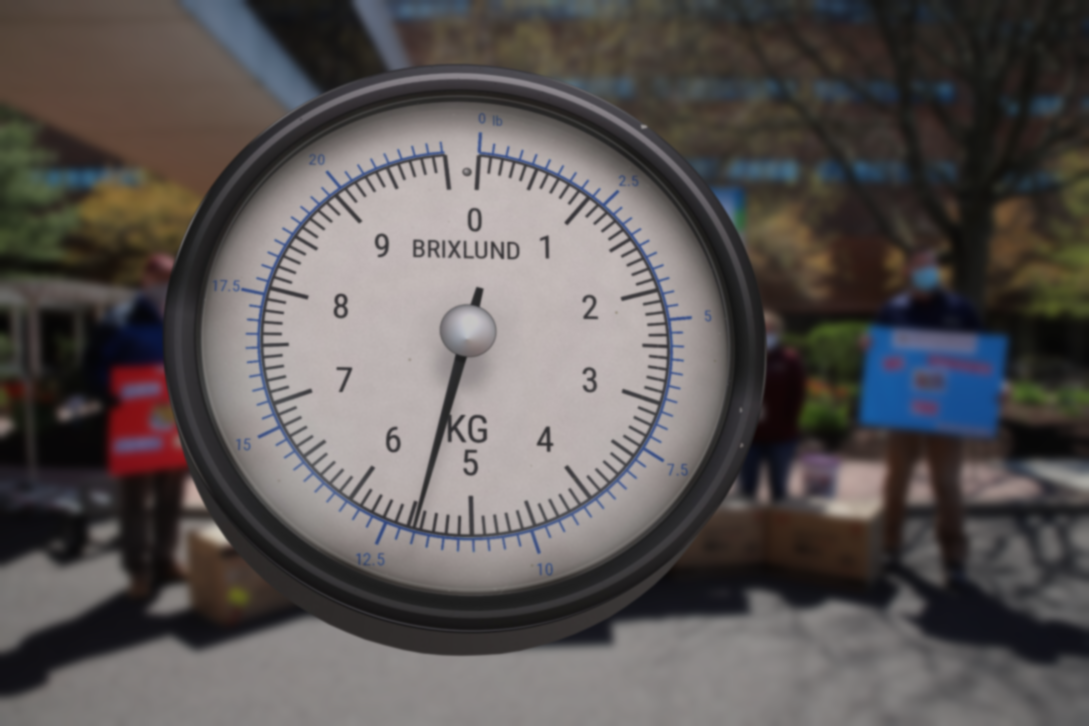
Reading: 5.45 kg
